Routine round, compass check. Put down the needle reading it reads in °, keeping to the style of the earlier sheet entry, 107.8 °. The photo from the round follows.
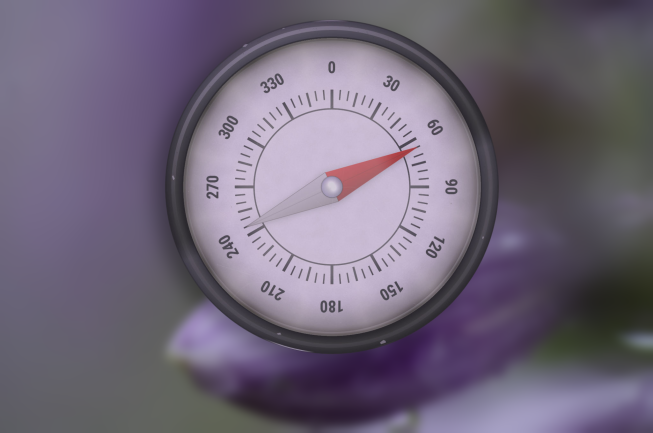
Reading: 65 °
